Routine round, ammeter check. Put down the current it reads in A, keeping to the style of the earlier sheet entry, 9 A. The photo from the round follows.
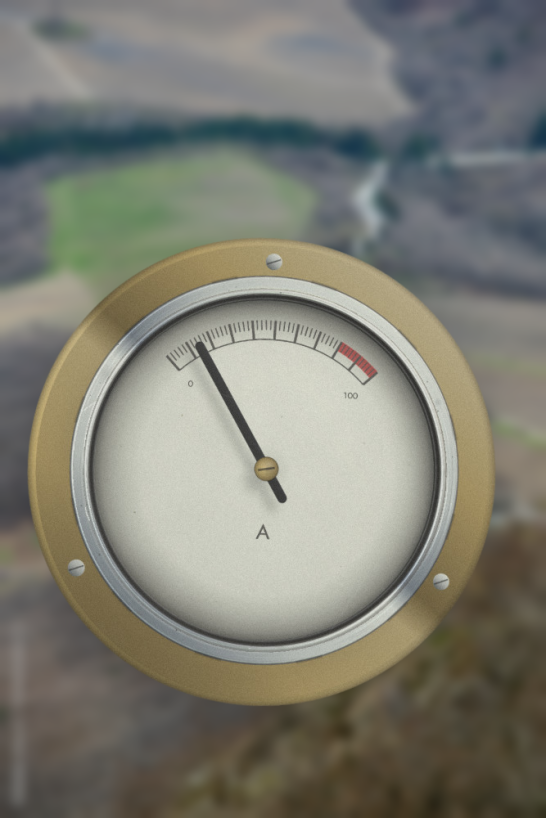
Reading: 14 A
